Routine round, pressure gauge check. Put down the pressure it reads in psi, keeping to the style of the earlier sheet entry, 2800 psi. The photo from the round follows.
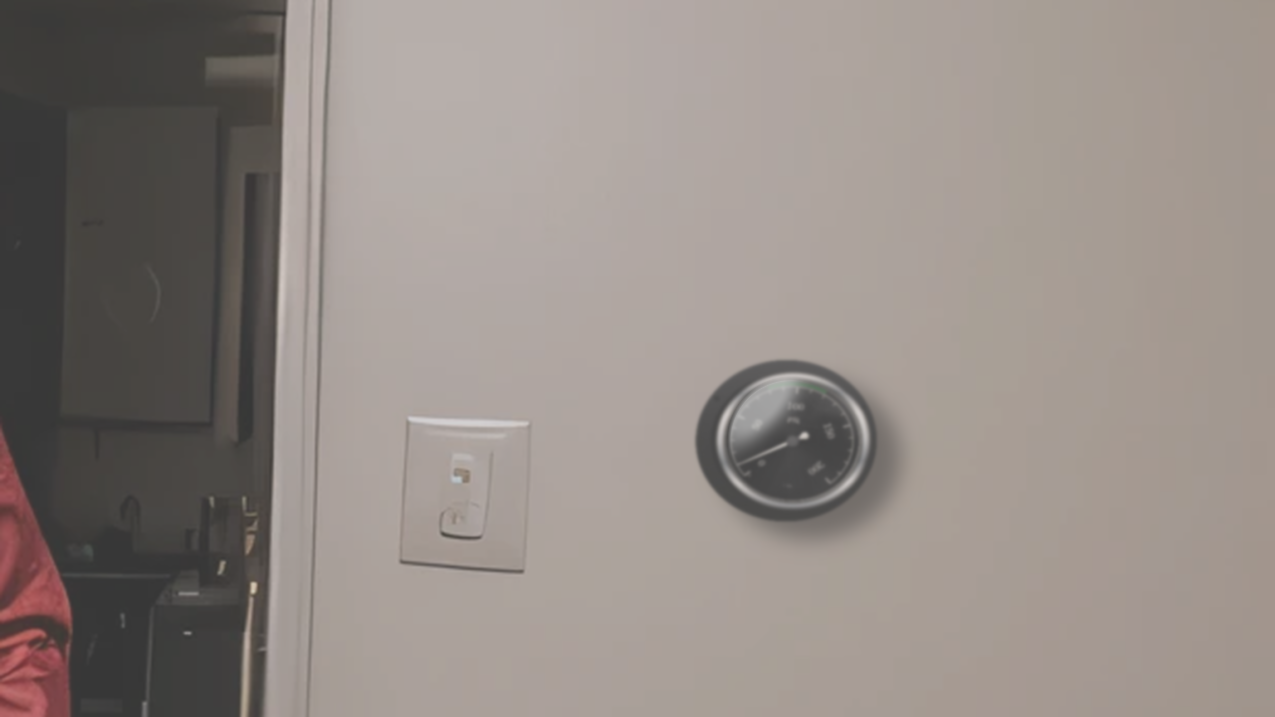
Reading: 10 psi
